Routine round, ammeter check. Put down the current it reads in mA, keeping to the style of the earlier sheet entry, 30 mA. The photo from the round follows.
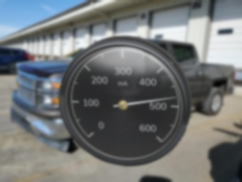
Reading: 475 mA
